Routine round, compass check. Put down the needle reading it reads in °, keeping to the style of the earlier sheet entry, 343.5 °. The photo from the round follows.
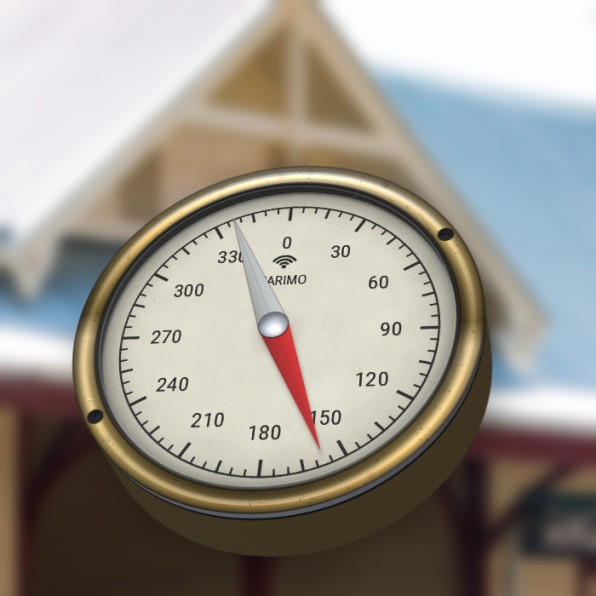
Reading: 157.5 °
